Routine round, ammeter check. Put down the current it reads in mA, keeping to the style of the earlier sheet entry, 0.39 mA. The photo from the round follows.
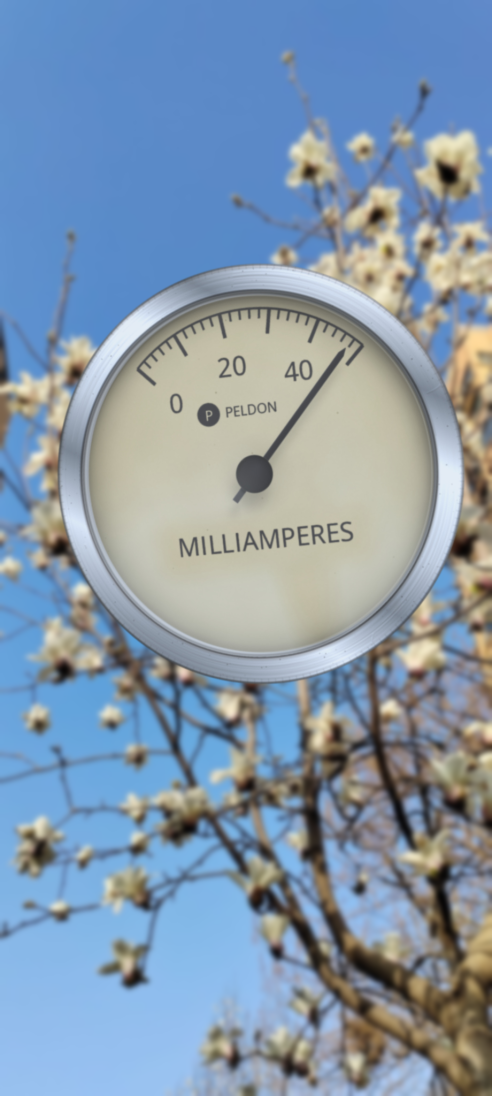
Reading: 48 mA
